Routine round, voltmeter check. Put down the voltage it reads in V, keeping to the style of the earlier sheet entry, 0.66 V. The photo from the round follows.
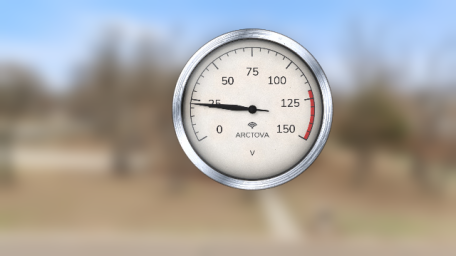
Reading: 22.5 V
